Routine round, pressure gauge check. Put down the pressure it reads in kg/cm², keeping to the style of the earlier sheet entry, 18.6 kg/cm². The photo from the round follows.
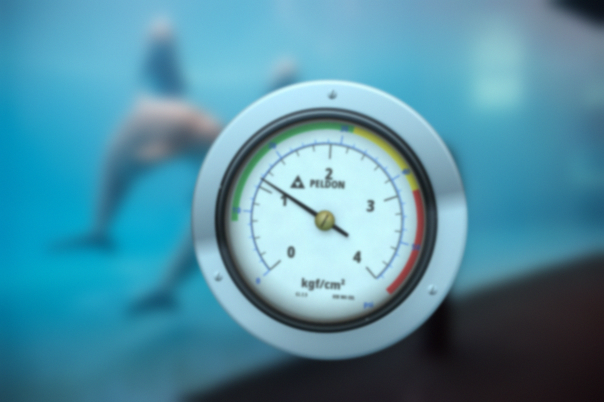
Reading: 1.1 kg/cm²
